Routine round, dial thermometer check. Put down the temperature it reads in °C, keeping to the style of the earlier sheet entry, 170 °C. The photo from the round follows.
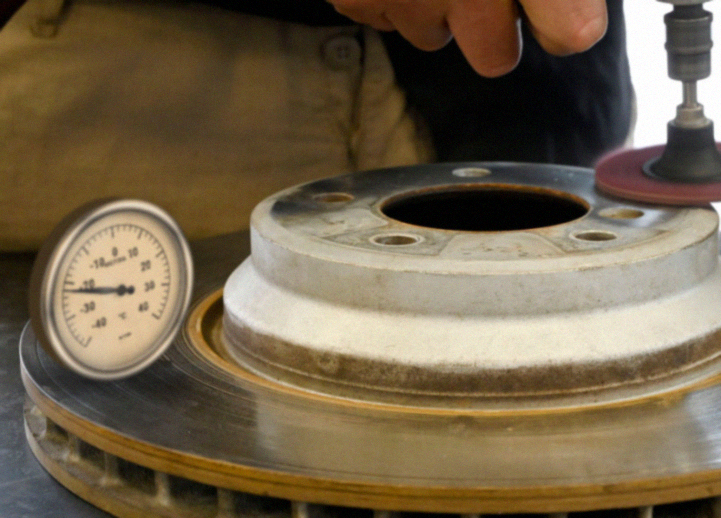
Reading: -22 °C
